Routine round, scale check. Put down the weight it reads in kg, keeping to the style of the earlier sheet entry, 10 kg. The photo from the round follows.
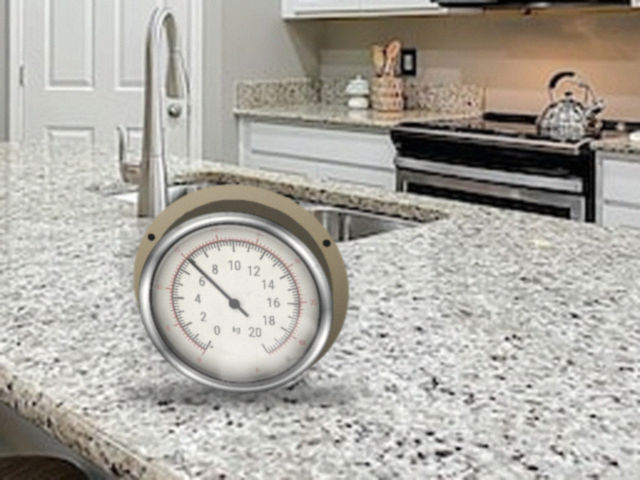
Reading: 7 kg
